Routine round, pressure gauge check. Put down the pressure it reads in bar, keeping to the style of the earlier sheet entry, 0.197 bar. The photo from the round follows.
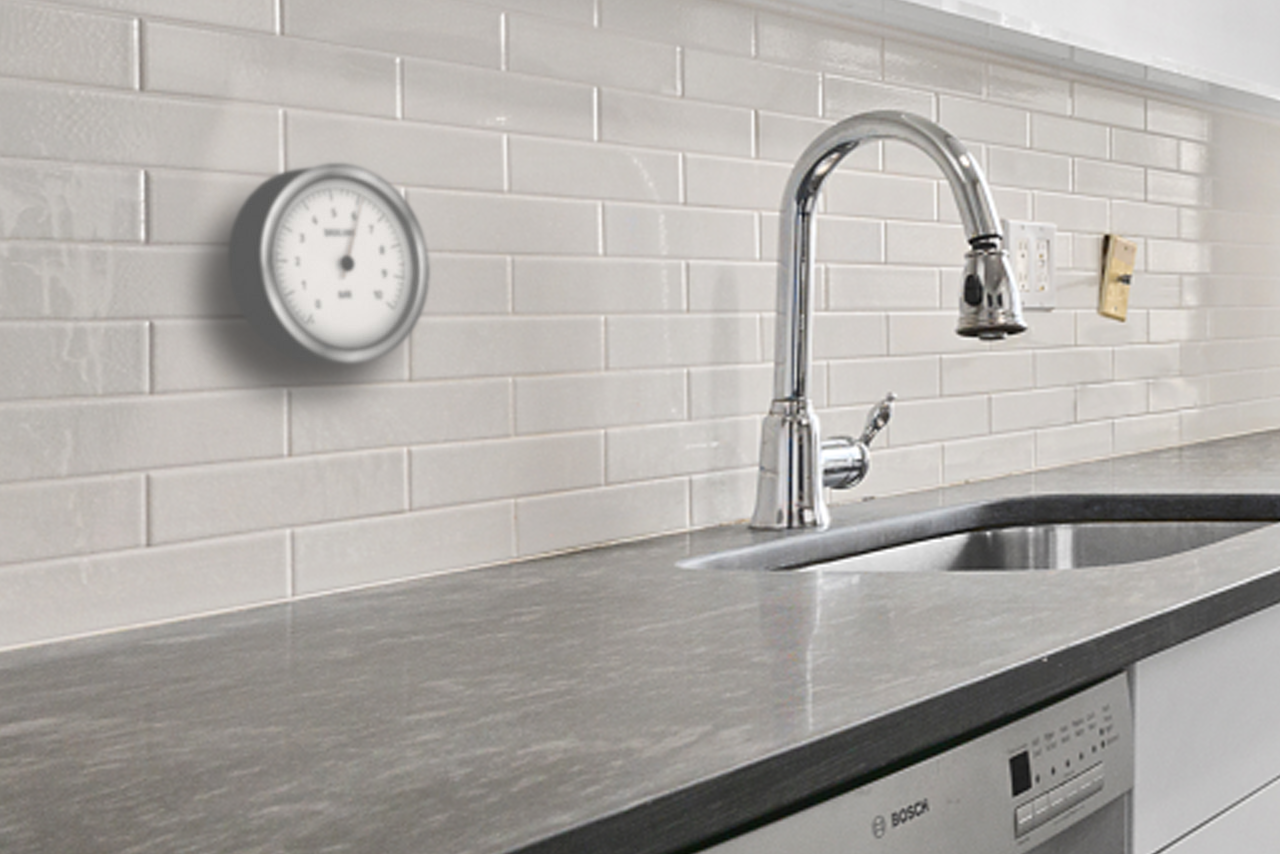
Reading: 6 bar
